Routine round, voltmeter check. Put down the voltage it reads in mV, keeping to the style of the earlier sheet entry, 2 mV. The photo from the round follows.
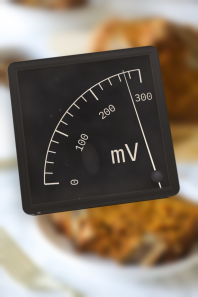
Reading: 270 mV
